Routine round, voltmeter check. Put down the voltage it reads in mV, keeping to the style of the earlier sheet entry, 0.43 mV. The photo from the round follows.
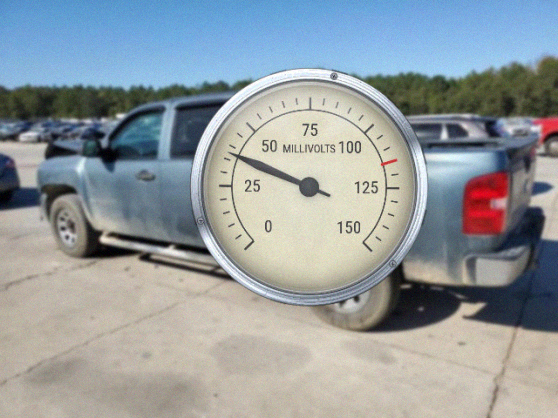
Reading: 37.5 mV
